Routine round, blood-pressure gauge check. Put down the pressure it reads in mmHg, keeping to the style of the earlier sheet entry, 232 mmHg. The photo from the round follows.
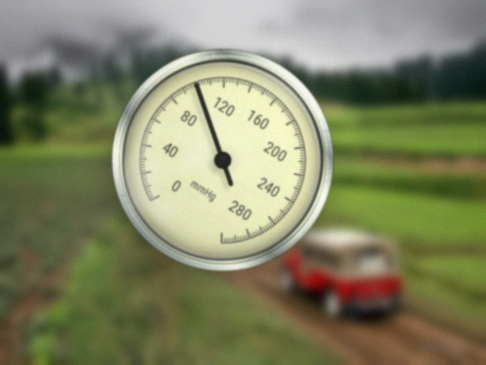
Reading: 100 mmHg
